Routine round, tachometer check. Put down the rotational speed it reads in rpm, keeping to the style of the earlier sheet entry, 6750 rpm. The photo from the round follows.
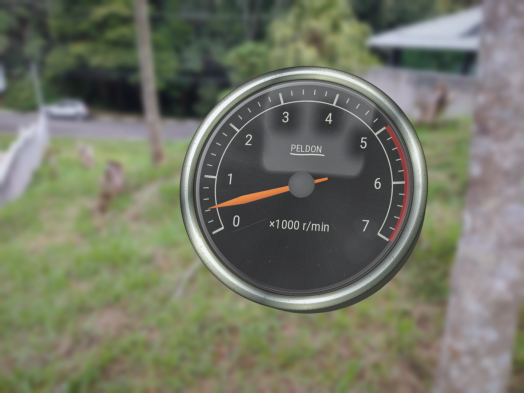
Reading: 400 rpm
